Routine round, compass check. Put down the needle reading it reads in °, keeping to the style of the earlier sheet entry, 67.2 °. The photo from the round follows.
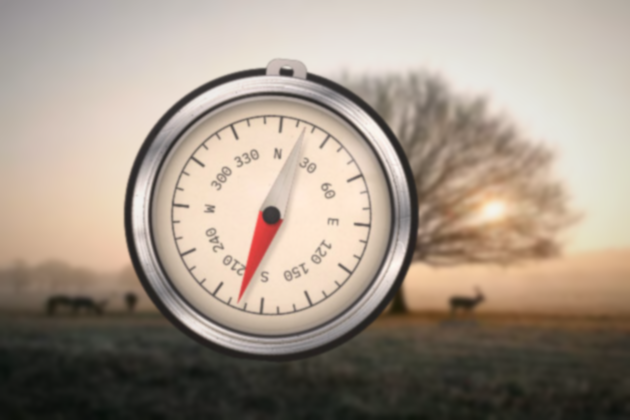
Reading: 195 °
